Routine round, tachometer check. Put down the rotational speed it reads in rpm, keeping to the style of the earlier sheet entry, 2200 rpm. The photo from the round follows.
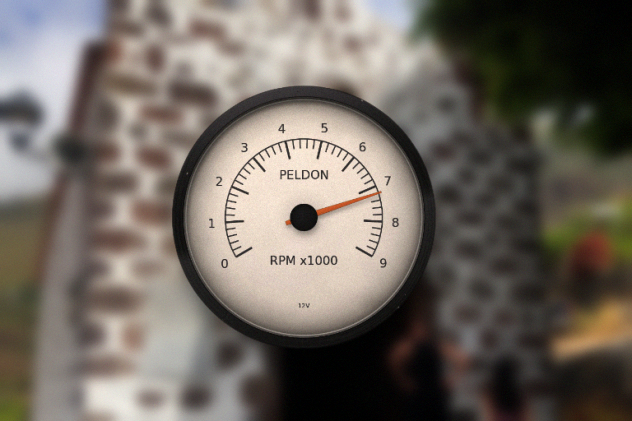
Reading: 7200 rpm
